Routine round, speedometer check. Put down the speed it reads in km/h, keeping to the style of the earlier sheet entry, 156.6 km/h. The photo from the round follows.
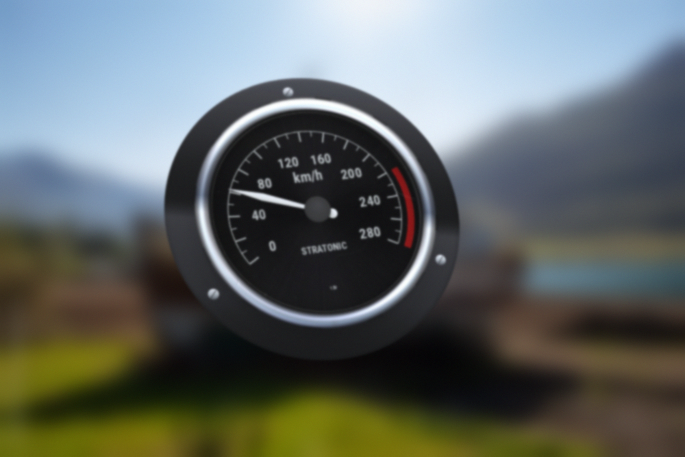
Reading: 60 km/h
